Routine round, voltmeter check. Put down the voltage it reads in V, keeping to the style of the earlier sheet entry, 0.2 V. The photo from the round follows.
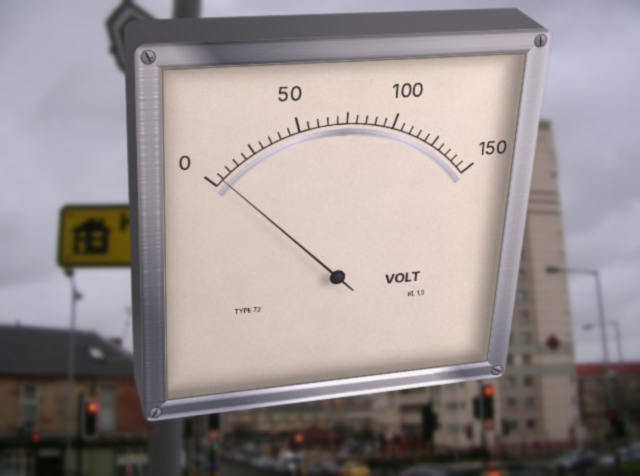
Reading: 5 V
